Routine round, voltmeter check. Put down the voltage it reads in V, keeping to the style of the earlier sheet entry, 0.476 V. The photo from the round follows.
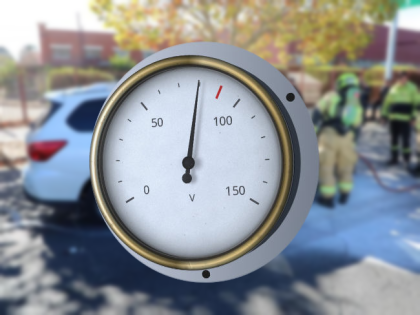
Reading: 80 V
